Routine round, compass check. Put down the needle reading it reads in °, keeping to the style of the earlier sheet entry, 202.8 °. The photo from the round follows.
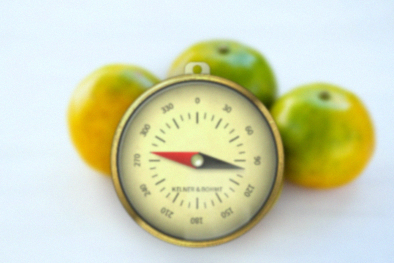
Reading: 280 °
